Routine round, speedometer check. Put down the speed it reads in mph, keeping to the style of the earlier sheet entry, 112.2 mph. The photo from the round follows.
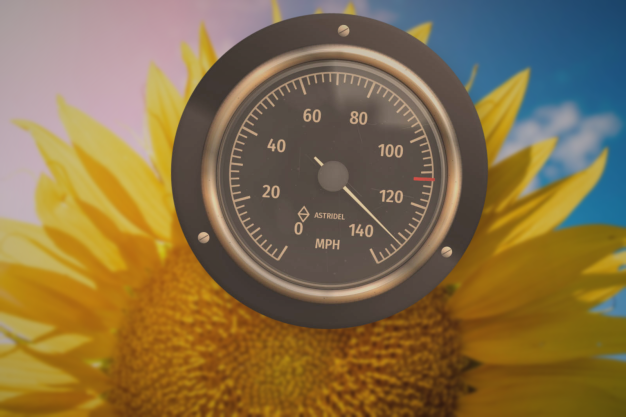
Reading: 132 mph
